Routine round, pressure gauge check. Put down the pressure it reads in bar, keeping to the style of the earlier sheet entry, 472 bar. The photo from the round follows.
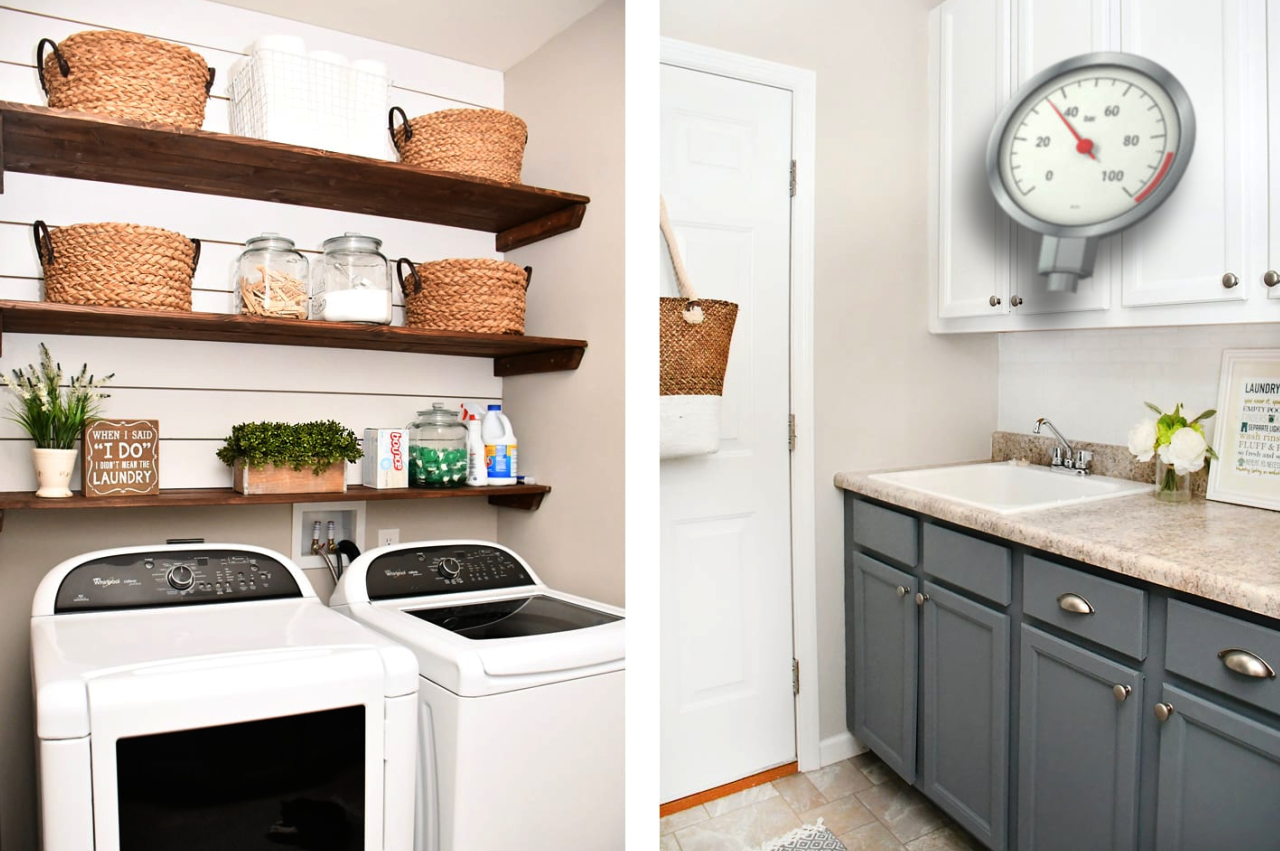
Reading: 35 bar
